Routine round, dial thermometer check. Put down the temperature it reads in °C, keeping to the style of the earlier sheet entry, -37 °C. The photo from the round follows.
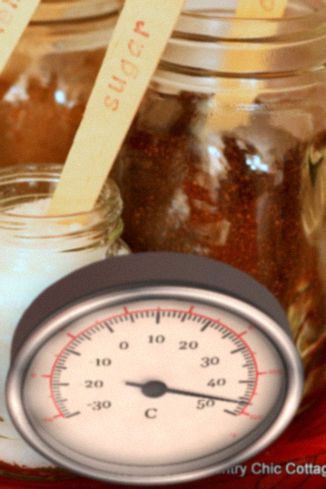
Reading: 45 °C
